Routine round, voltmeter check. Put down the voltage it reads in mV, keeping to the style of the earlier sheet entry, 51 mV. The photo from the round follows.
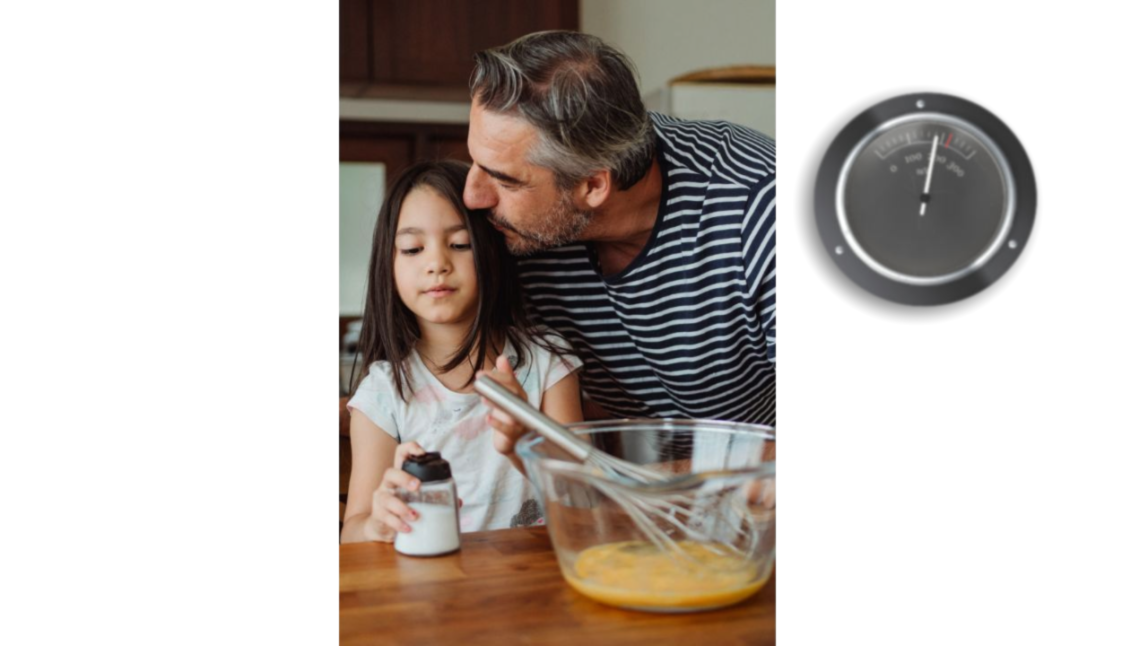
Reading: 180 mV
